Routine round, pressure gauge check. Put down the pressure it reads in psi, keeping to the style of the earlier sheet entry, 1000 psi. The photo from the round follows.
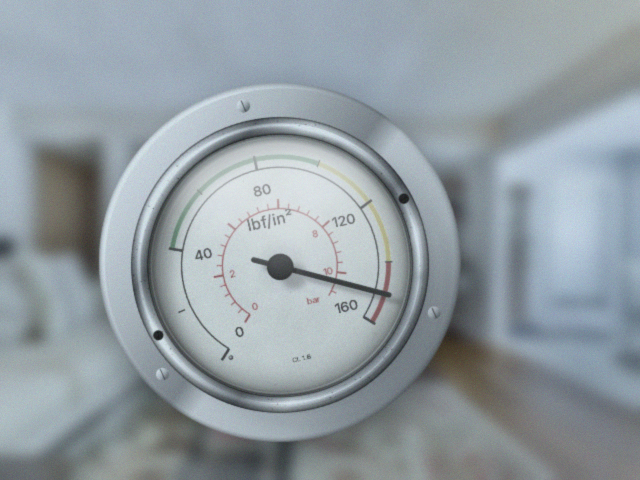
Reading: 150 psi
